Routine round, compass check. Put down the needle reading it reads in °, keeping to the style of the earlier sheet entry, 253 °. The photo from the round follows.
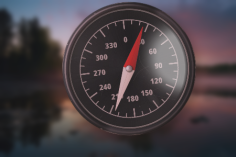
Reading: 25 °
